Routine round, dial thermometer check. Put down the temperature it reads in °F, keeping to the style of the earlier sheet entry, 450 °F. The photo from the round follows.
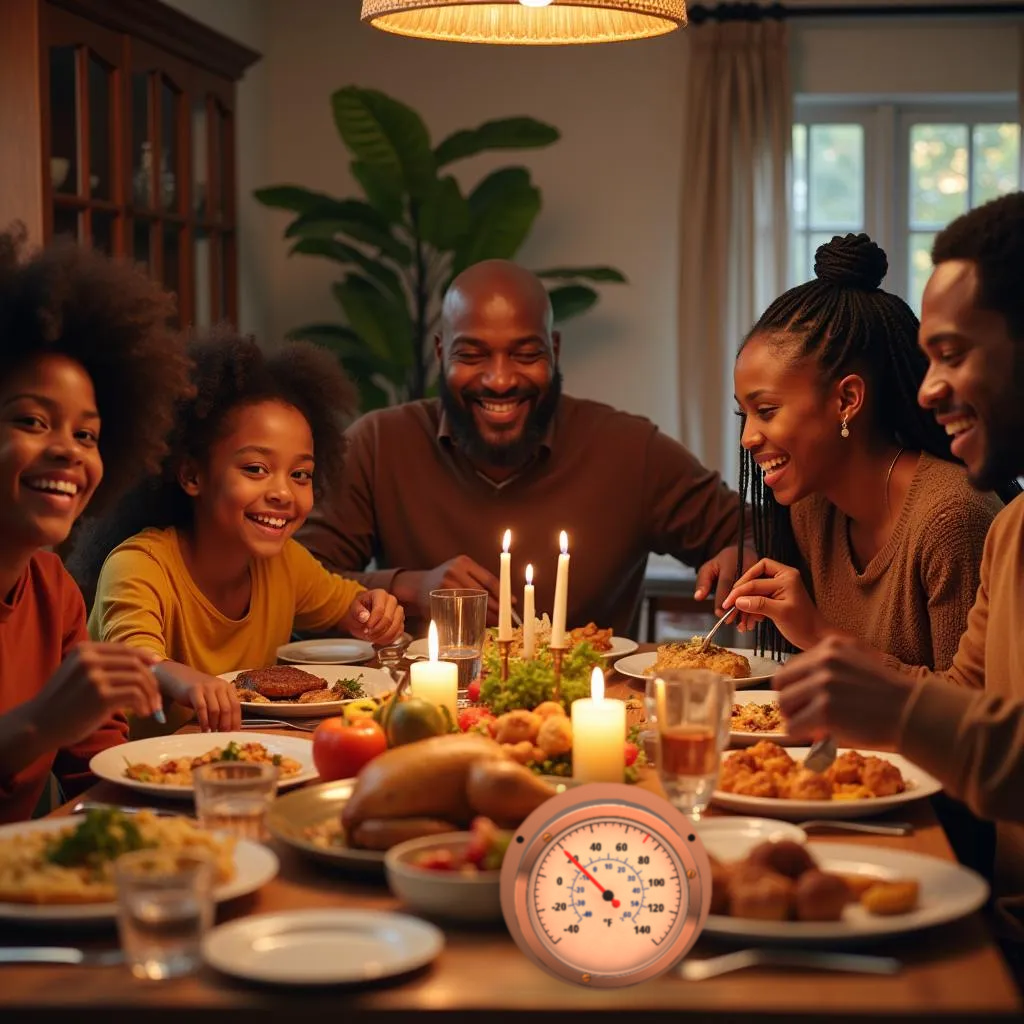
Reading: 20 °F
